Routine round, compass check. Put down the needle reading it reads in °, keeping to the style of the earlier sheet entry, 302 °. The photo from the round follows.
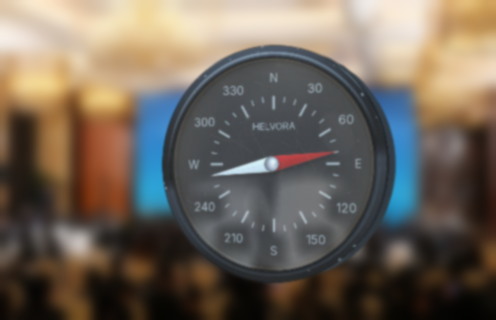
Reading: 80 °
